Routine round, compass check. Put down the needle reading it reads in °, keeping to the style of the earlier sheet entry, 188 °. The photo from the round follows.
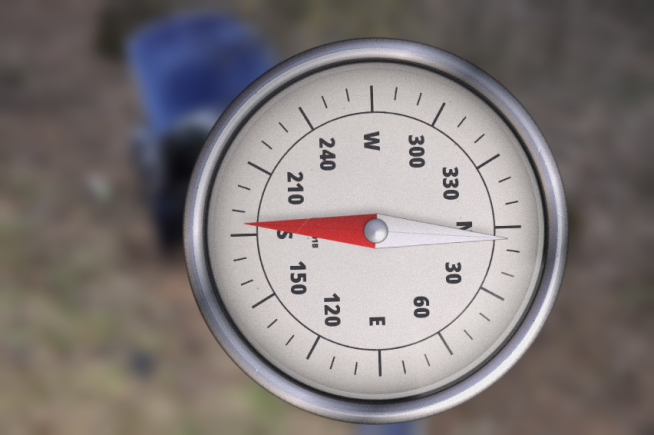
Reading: 185 °
